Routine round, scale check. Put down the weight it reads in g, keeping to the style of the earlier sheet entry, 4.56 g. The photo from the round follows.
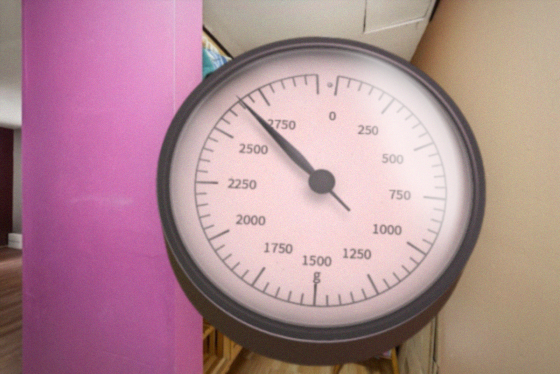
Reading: 2650 g
